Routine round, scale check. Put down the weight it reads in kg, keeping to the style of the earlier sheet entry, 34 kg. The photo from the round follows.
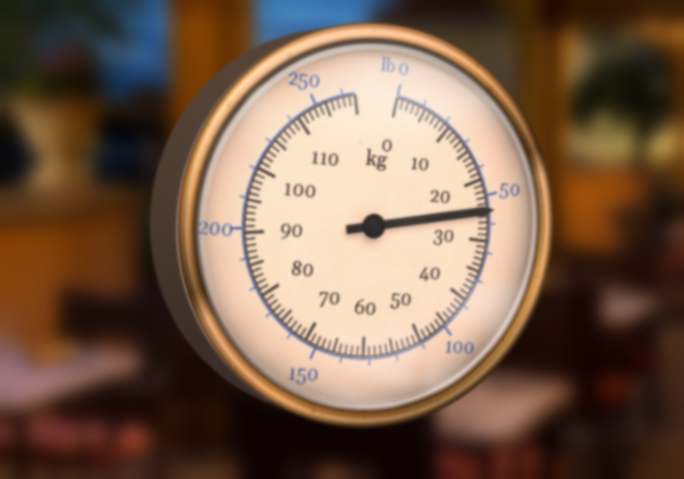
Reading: 25 kg
